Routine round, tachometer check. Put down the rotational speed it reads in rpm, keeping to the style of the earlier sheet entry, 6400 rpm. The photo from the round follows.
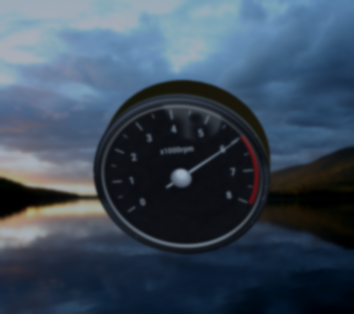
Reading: 6000 rpm
